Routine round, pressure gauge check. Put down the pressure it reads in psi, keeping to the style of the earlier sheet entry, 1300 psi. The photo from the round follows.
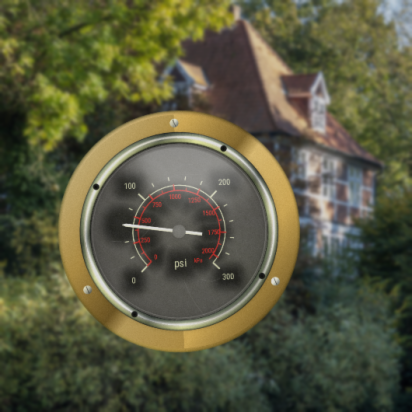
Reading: 60 psi
